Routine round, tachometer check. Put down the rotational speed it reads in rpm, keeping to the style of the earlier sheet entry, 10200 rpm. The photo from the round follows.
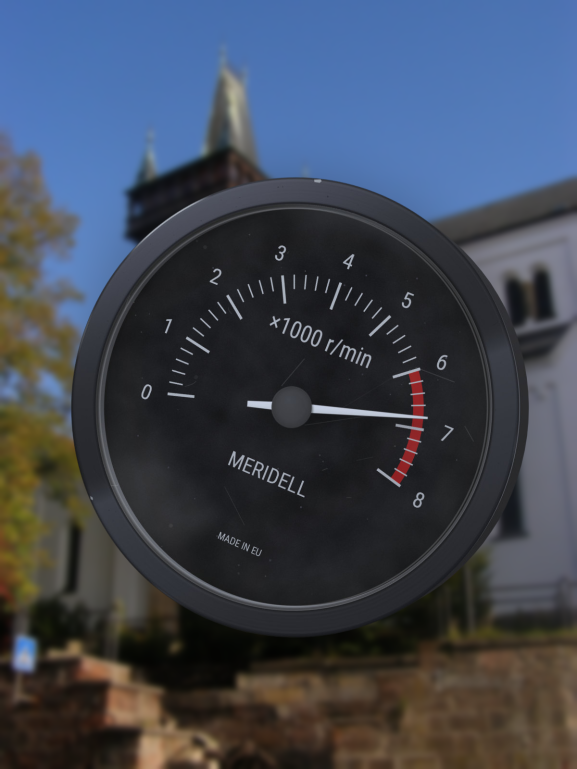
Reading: 6800 rpm
